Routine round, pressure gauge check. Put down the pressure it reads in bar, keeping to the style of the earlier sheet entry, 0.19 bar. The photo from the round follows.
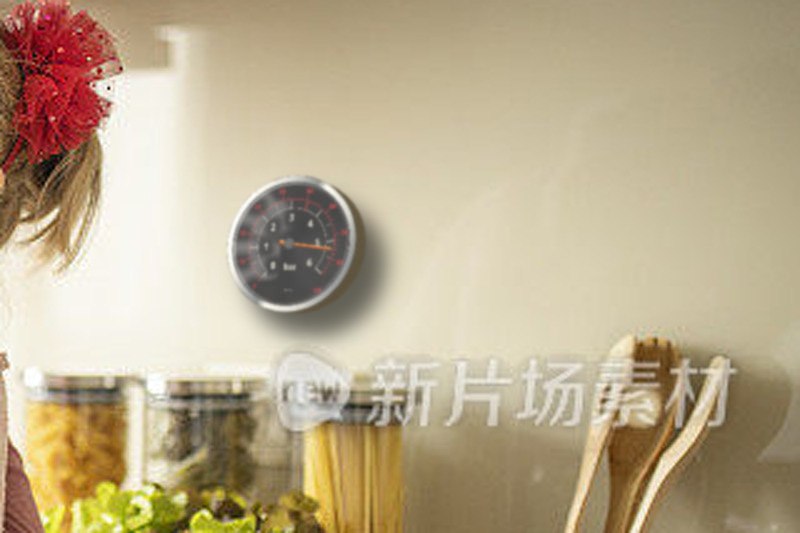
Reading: 5.25 bar
